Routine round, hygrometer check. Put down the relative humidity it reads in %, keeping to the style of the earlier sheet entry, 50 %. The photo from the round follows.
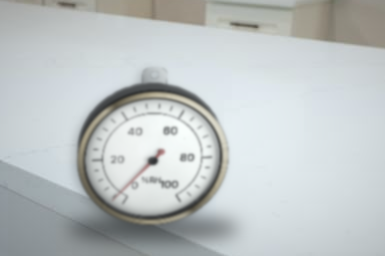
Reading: 4 %
